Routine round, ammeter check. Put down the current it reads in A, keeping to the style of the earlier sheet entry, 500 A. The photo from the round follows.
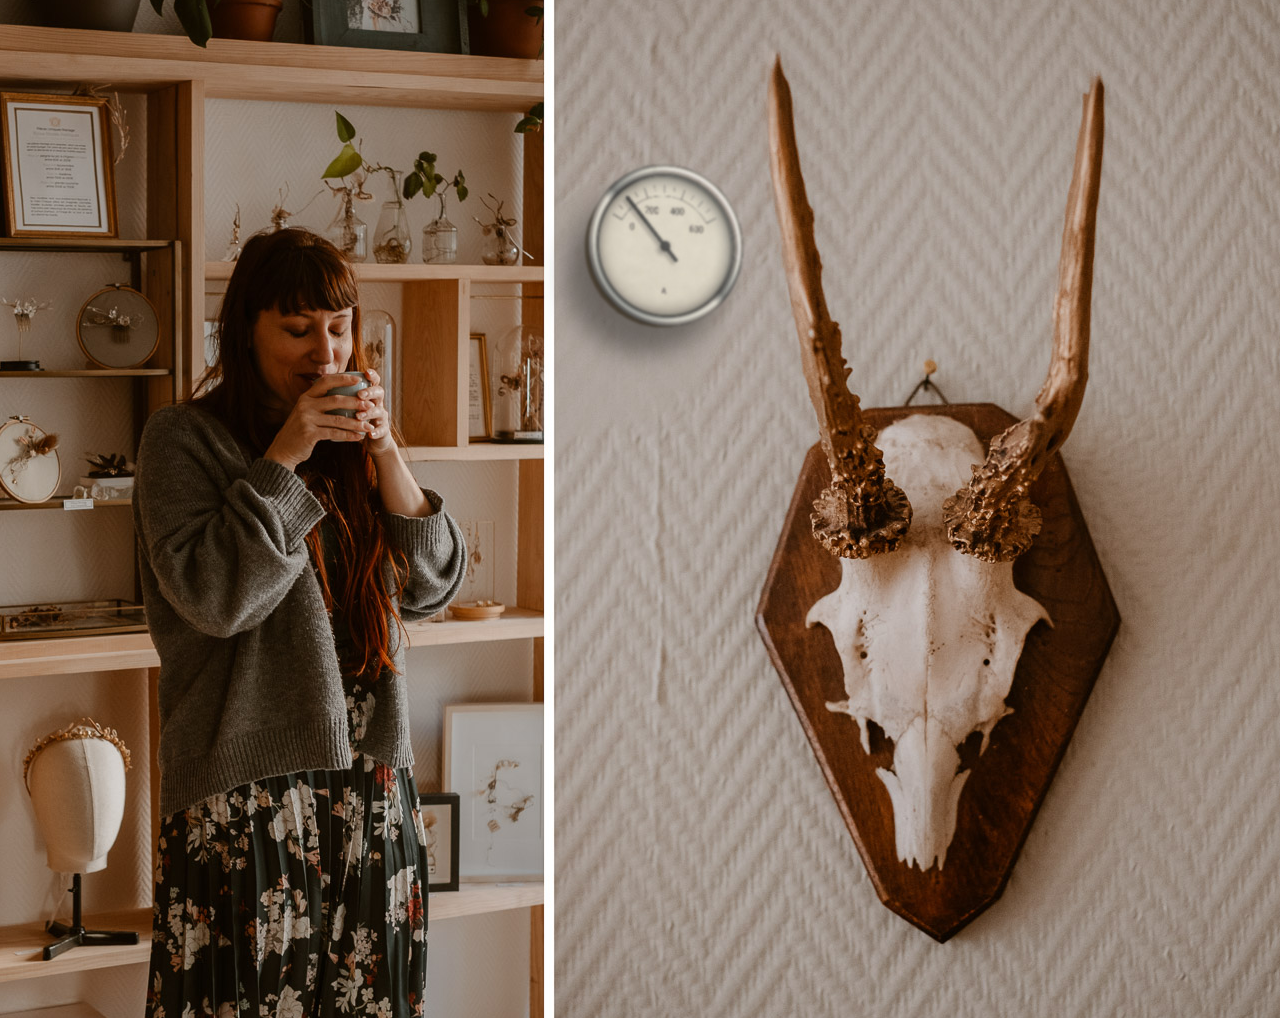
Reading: 100 A
